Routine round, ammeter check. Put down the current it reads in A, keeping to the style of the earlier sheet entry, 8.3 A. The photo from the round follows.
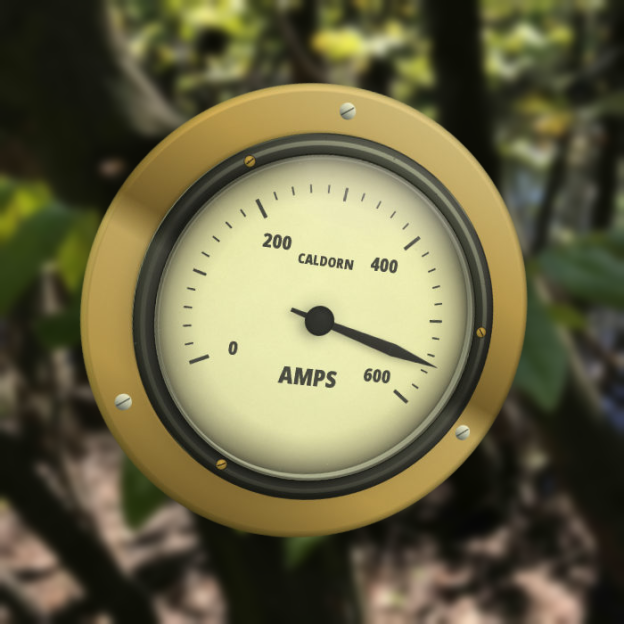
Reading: 550 A
